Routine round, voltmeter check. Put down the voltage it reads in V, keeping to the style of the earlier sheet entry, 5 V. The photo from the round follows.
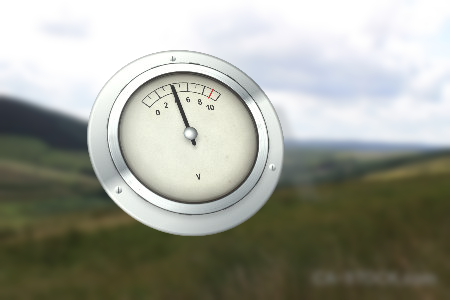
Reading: 4 V
